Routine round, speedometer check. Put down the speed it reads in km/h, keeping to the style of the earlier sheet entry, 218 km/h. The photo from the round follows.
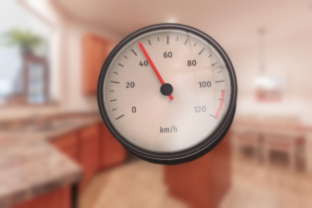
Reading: 45 km/h
